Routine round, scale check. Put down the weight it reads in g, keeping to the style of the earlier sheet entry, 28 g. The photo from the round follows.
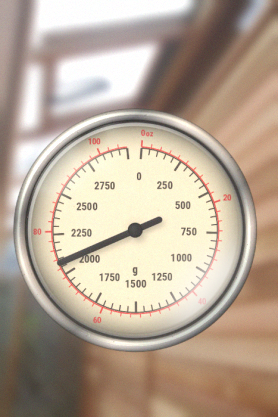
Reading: 2075 g
